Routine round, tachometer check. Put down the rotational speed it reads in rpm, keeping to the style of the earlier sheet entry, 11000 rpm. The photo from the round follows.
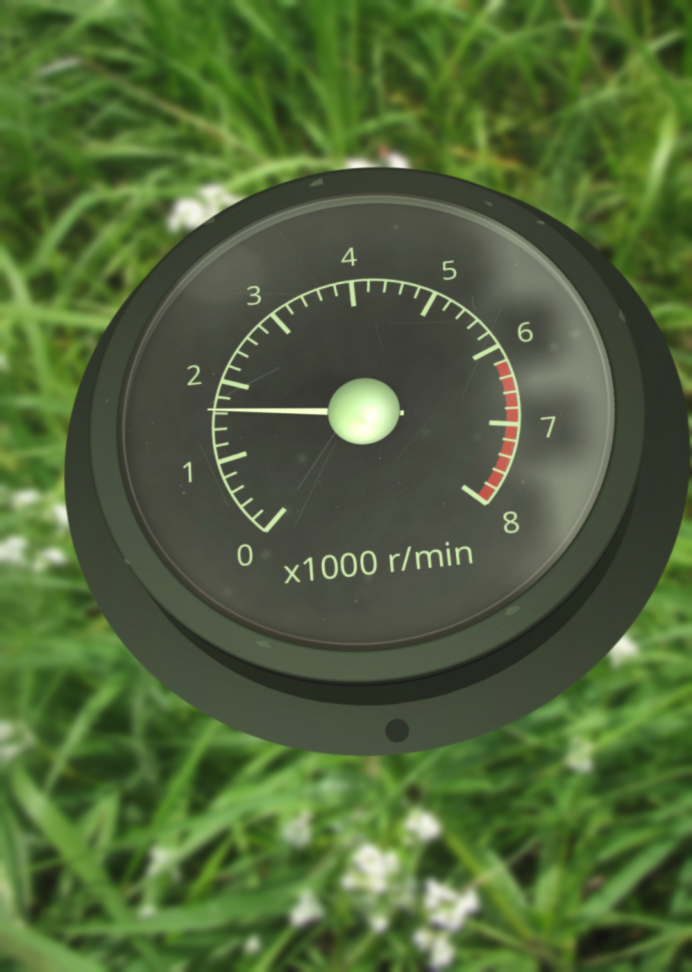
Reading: 1600 rpm
